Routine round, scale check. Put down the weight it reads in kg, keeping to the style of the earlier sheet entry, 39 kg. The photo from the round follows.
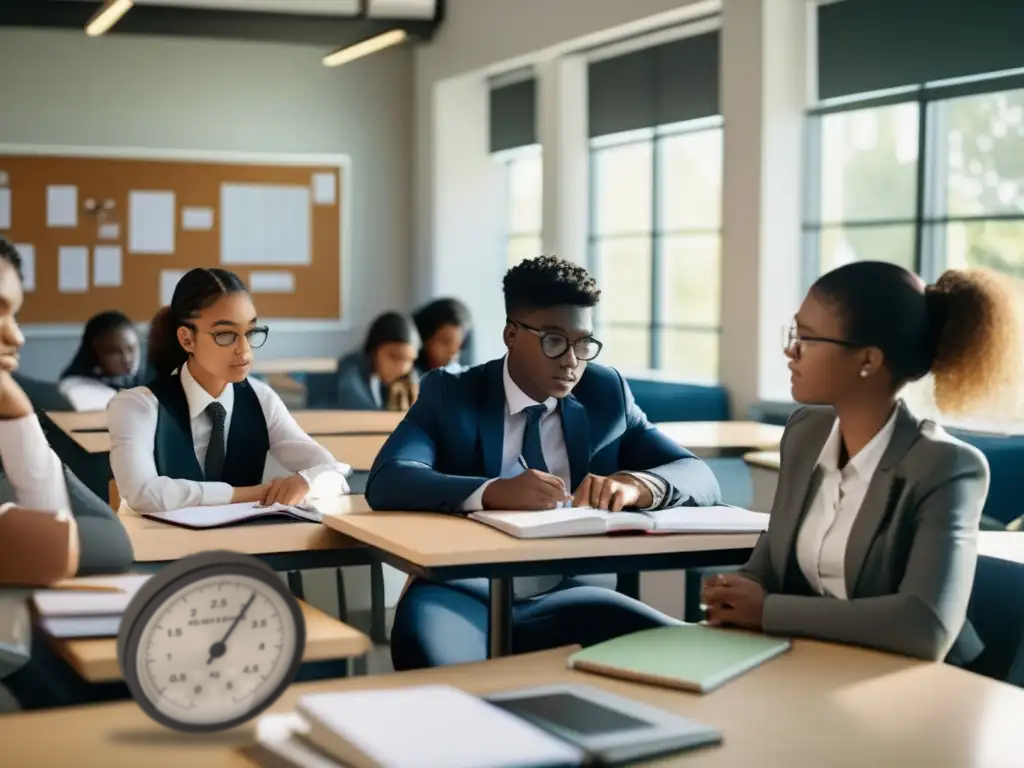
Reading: 3 kg
